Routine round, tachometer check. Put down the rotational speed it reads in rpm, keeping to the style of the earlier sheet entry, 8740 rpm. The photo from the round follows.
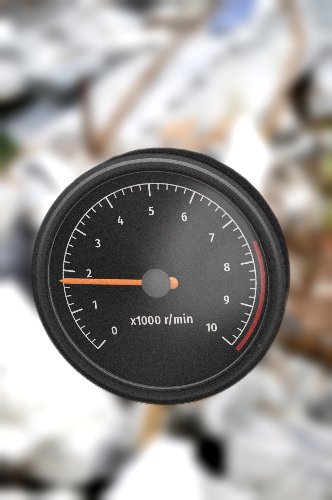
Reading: 1800 rpm
